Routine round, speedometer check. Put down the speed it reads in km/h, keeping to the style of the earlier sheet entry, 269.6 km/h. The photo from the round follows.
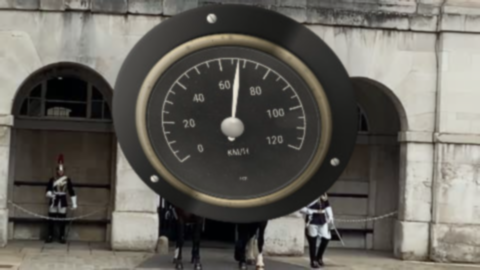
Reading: 67.5 km/h
